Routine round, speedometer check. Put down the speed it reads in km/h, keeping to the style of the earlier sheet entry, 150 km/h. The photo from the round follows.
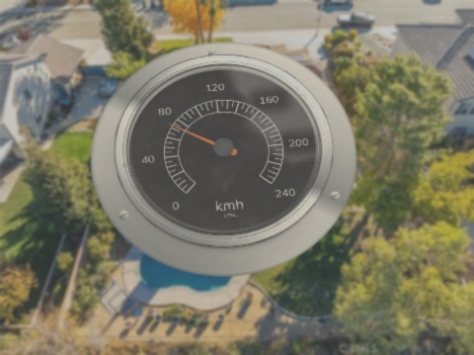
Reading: 70 km/h
